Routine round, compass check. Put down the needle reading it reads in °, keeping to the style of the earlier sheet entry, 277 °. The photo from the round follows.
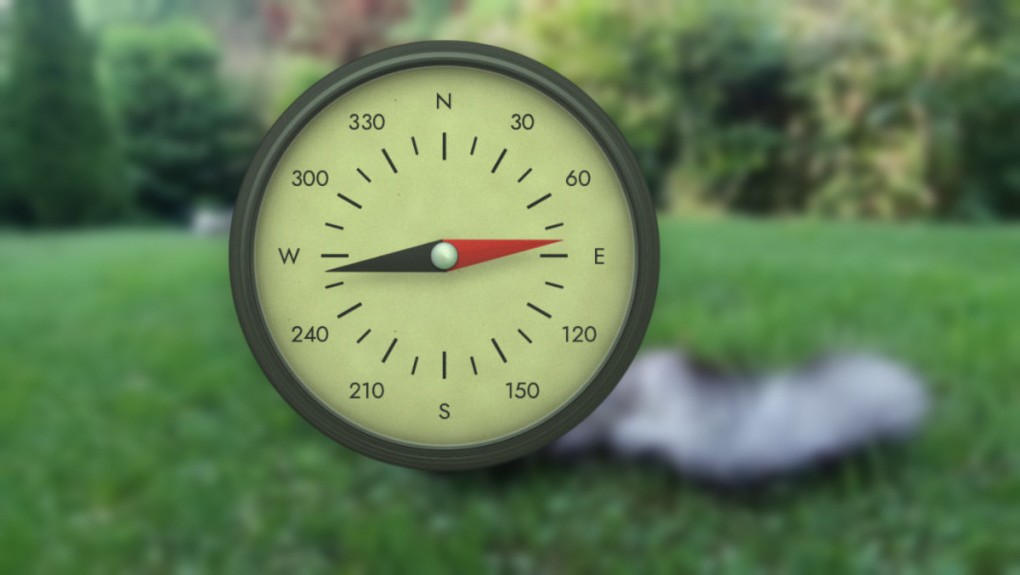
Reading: 82.5 °
